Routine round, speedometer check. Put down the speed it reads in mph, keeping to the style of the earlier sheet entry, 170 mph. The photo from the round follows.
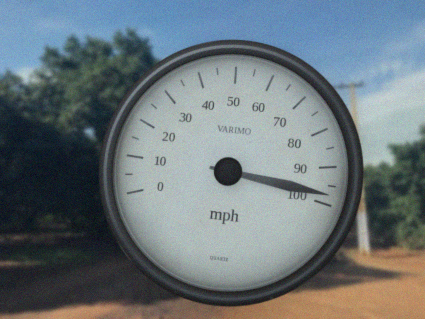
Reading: 97.5 mph
